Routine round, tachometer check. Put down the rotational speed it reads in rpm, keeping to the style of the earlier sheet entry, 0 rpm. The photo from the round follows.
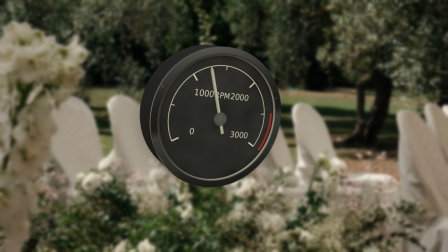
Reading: 1250 rpm
